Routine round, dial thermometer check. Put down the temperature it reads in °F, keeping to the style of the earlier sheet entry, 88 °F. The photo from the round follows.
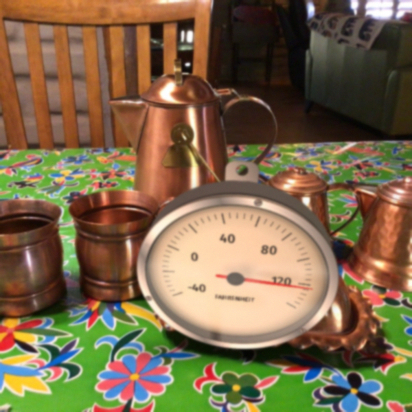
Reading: 120 °F
